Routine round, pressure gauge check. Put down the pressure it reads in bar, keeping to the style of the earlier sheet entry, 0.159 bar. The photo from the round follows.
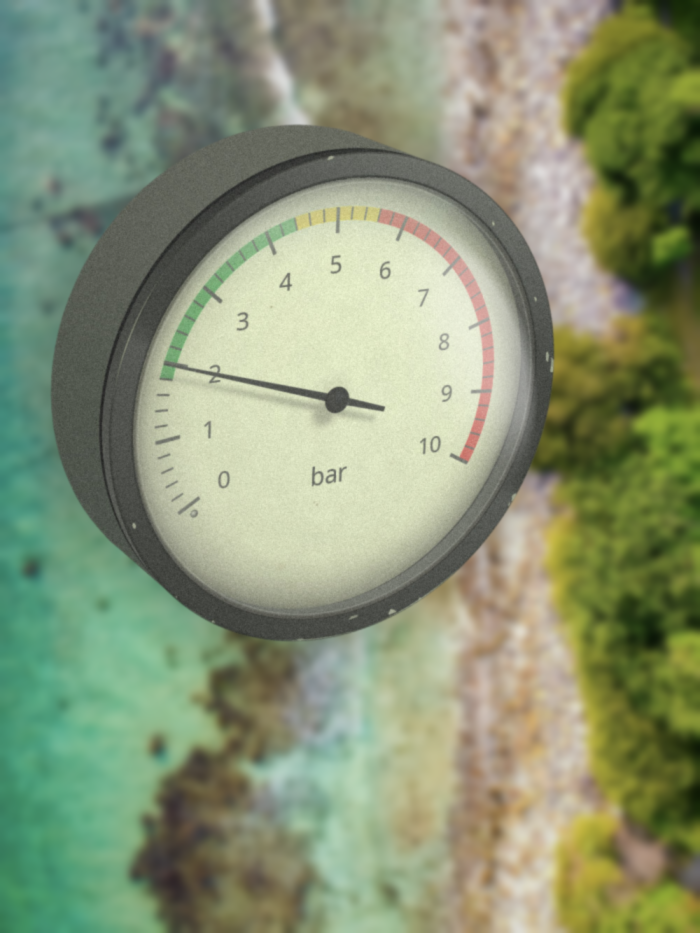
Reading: 2 bar
